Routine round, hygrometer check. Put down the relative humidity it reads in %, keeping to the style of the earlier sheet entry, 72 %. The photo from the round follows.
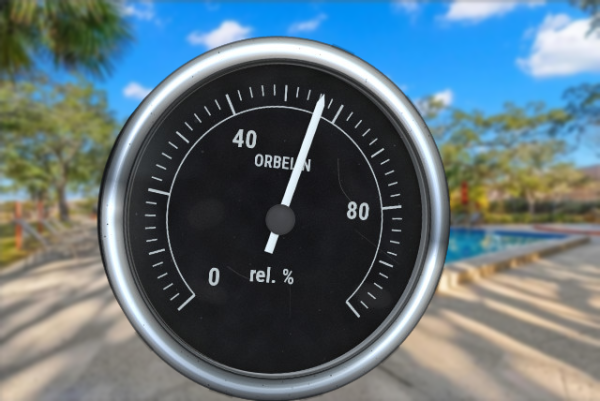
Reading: 56 %
